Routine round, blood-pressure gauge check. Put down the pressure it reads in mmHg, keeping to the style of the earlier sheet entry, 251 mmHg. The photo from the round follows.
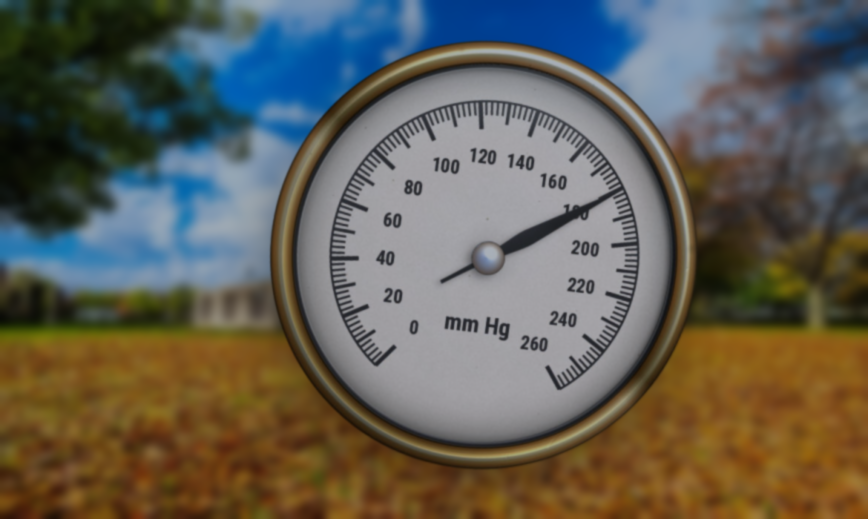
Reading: 180 mmHg
